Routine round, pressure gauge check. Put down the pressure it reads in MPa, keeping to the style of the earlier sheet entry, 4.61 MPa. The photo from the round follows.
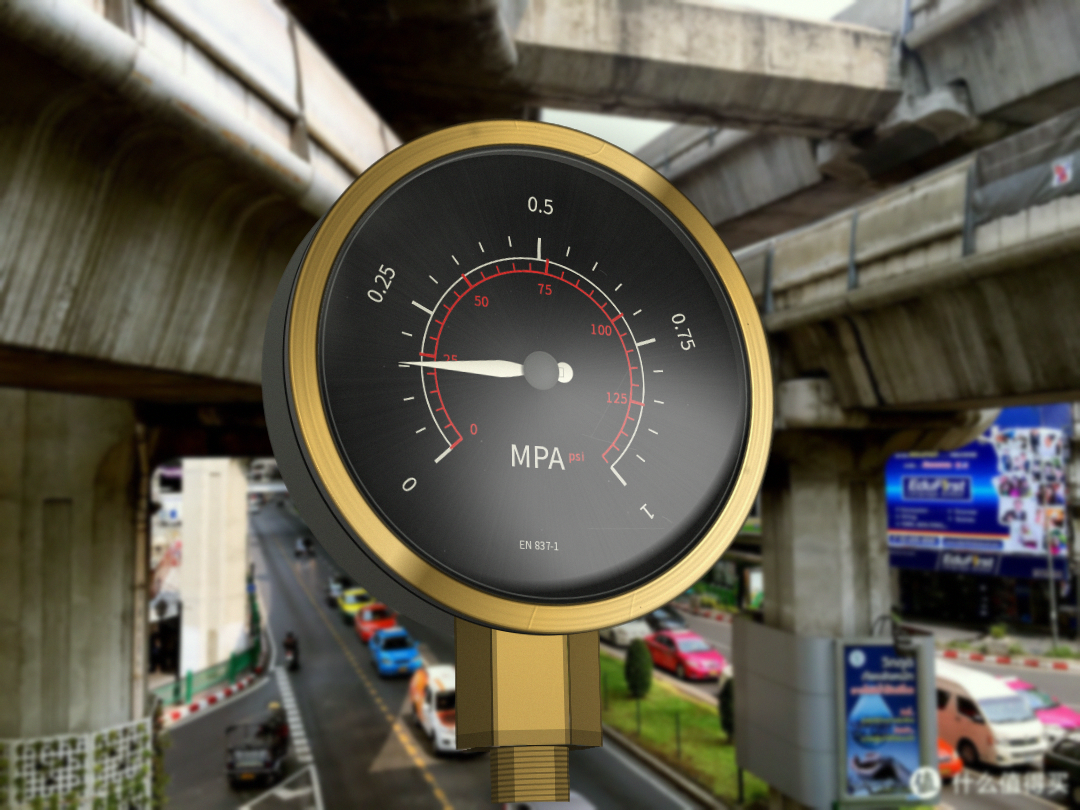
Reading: 0.15 MPa
